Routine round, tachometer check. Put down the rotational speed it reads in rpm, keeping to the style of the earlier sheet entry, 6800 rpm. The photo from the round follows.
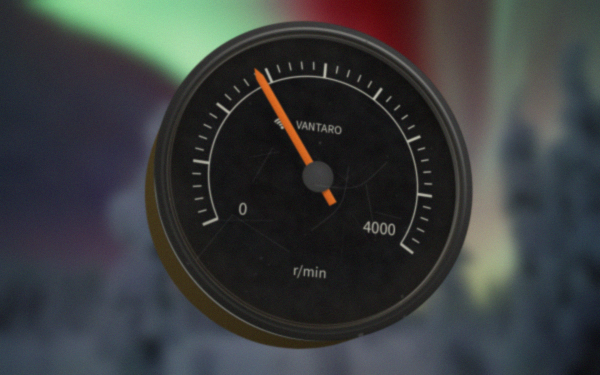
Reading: 1400 rpm
